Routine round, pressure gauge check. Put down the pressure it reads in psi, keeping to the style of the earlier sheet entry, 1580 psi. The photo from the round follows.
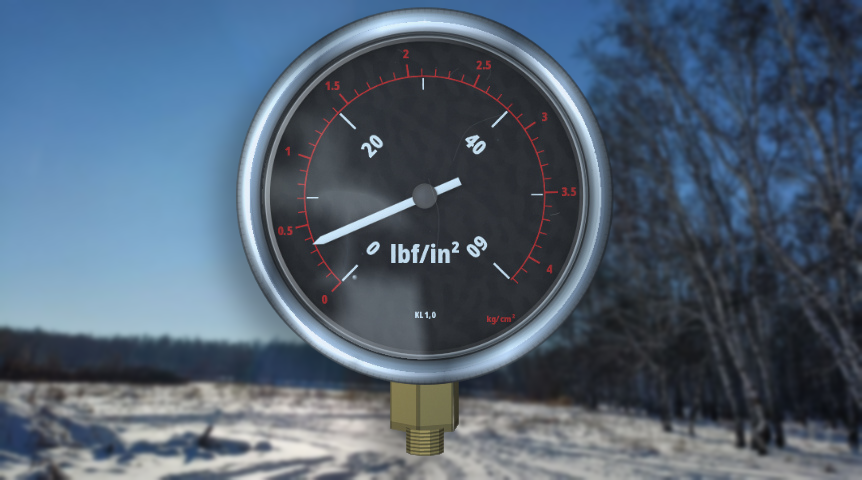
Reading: 5 psi
